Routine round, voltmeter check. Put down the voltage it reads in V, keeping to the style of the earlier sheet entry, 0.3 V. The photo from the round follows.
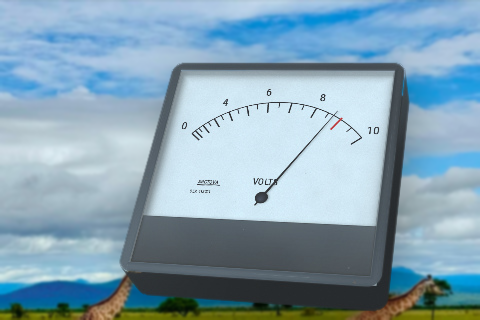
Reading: 8.75 V
